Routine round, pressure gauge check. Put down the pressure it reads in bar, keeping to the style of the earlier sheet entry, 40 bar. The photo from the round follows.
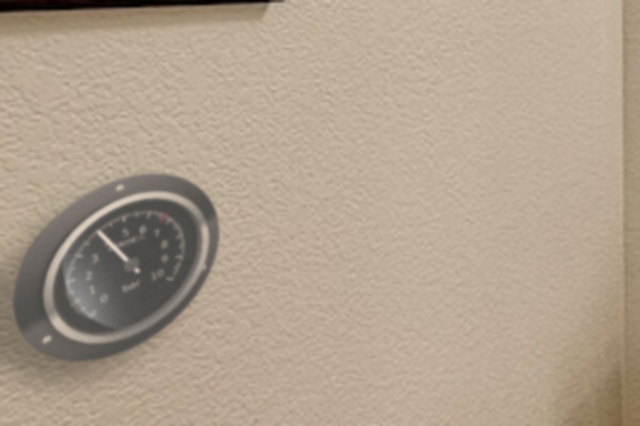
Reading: 4 bar
